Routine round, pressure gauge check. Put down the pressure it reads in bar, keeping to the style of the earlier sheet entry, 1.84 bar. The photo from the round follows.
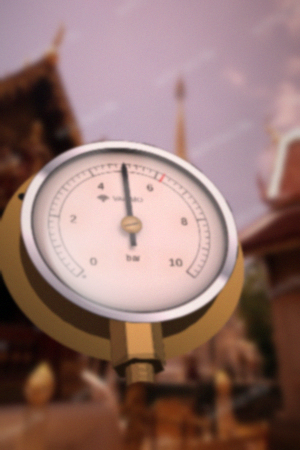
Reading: 5 bar
